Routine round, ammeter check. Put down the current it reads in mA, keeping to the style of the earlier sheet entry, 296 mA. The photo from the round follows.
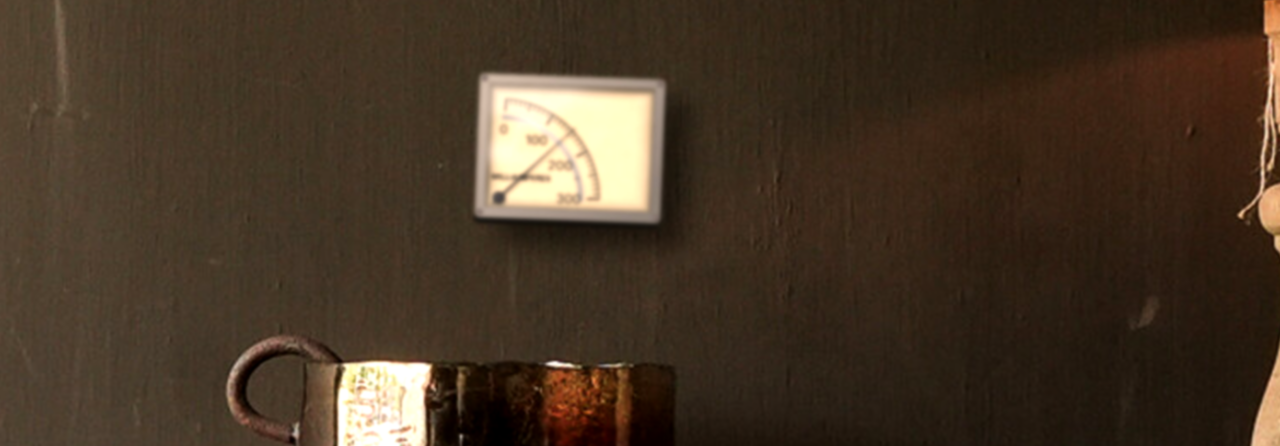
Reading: 150 mA
